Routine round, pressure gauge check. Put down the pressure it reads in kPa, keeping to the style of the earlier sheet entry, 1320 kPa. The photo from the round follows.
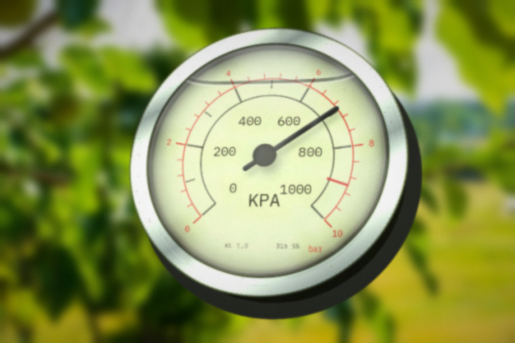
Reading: 700 kPa
